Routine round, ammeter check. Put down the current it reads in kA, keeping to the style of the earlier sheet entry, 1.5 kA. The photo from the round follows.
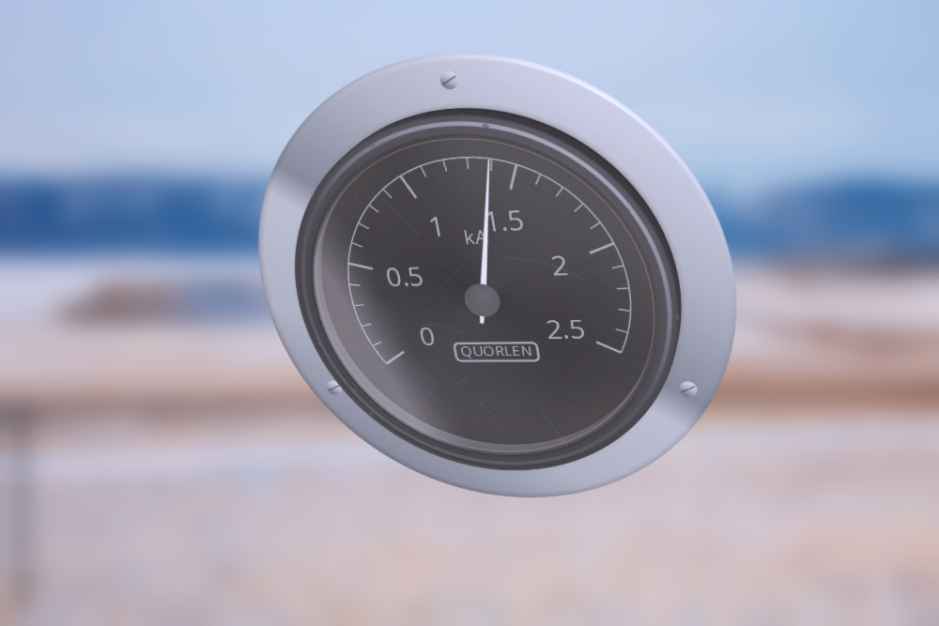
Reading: 1.4 kA
